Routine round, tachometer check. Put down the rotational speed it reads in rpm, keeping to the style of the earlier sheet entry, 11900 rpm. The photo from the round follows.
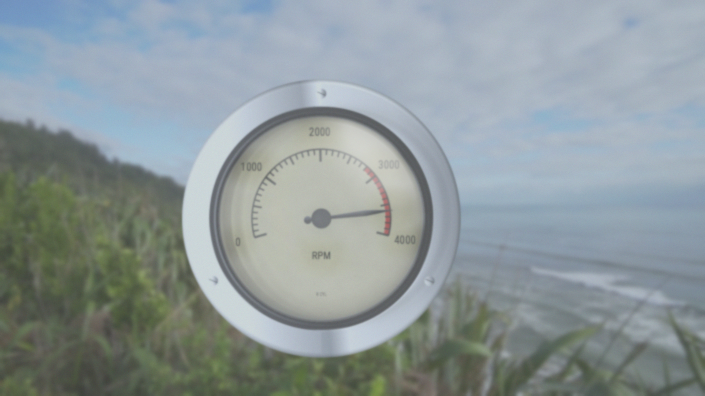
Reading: 3600 rpm
